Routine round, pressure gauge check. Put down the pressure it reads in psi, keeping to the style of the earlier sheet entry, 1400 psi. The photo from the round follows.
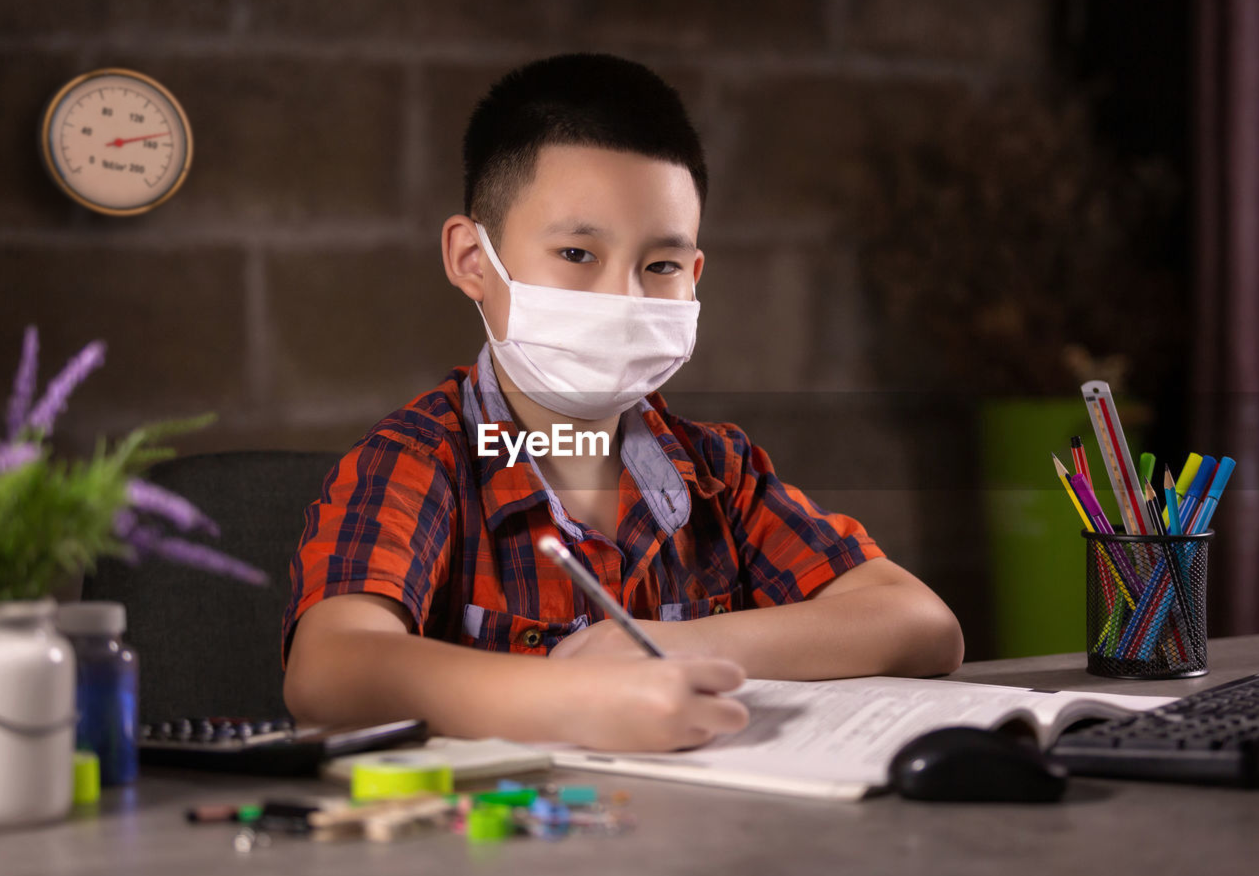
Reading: 150 psi
